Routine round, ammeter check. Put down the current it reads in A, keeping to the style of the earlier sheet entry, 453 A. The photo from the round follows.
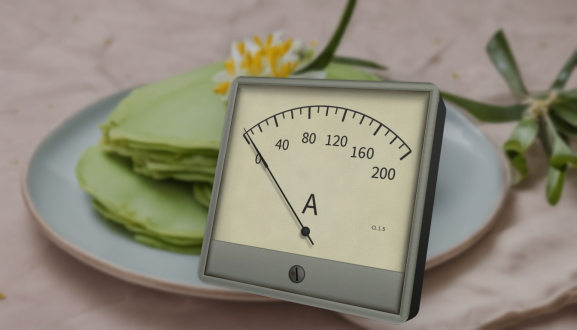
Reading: 5 A
